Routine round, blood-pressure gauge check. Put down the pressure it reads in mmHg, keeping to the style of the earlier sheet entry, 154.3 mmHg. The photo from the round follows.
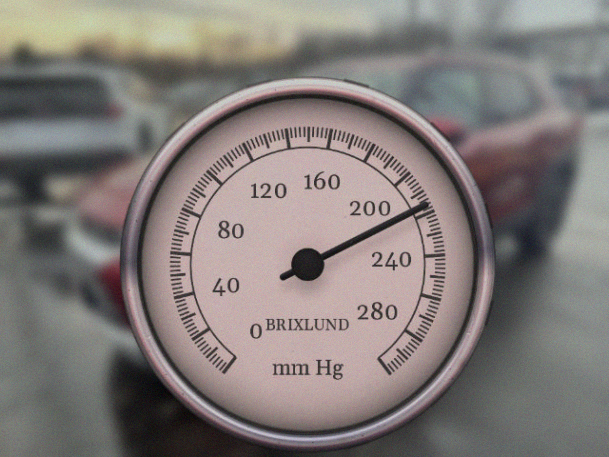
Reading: 216 mmHg
